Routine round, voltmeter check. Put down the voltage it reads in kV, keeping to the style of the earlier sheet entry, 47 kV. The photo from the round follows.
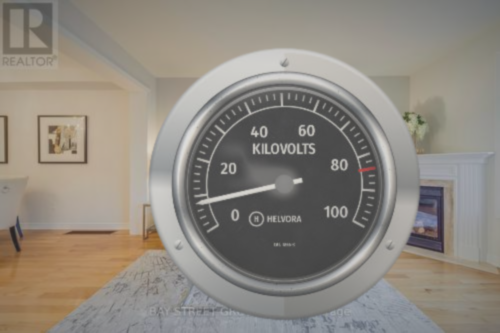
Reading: 8 kV
